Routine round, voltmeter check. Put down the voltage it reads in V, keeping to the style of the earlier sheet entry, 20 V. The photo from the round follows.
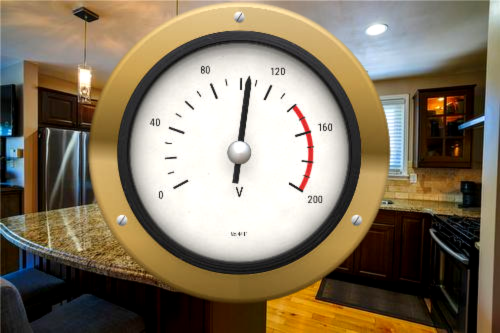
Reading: 105 V
